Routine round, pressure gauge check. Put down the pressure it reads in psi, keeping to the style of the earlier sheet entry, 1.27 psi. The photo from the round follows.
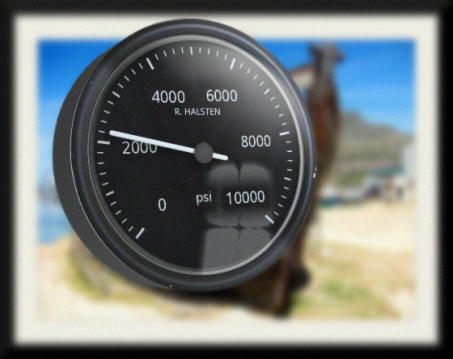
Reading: 2200 psi
